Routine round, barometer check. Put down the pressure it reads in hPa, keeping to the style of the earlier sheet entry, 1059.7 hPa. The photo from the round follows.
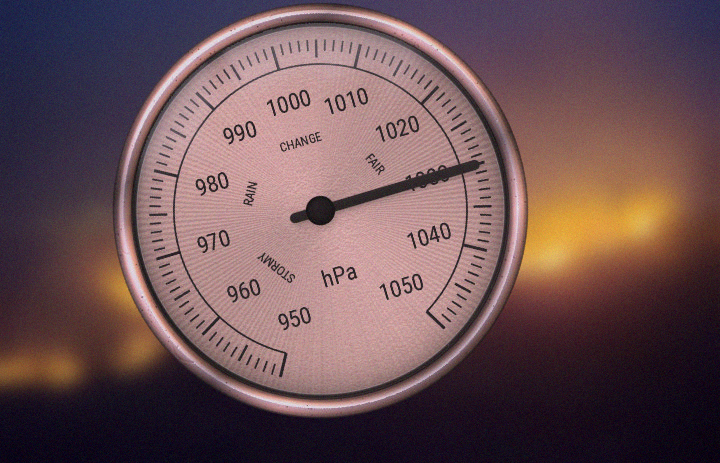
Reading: 1030 hPa
